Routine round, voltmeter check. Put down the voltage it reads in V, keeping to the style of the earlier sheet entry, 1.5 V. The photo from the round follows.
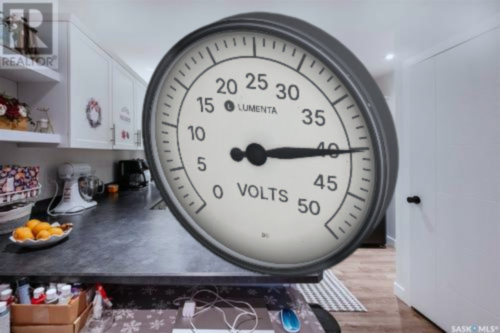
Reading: 40 V
